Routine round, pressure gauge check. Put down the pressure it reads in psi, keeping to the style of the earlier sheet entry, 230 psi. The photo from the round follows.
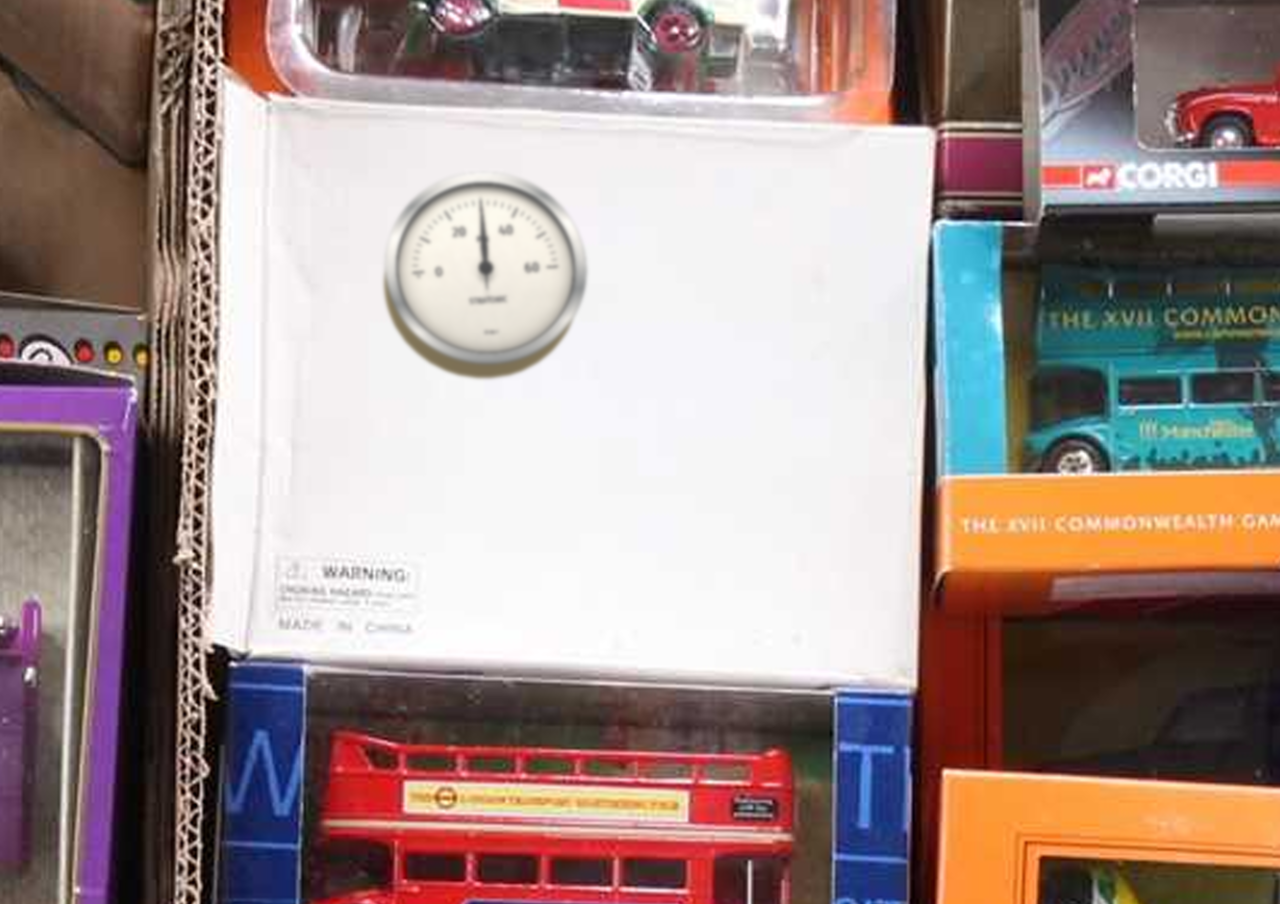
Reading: 30 psi
